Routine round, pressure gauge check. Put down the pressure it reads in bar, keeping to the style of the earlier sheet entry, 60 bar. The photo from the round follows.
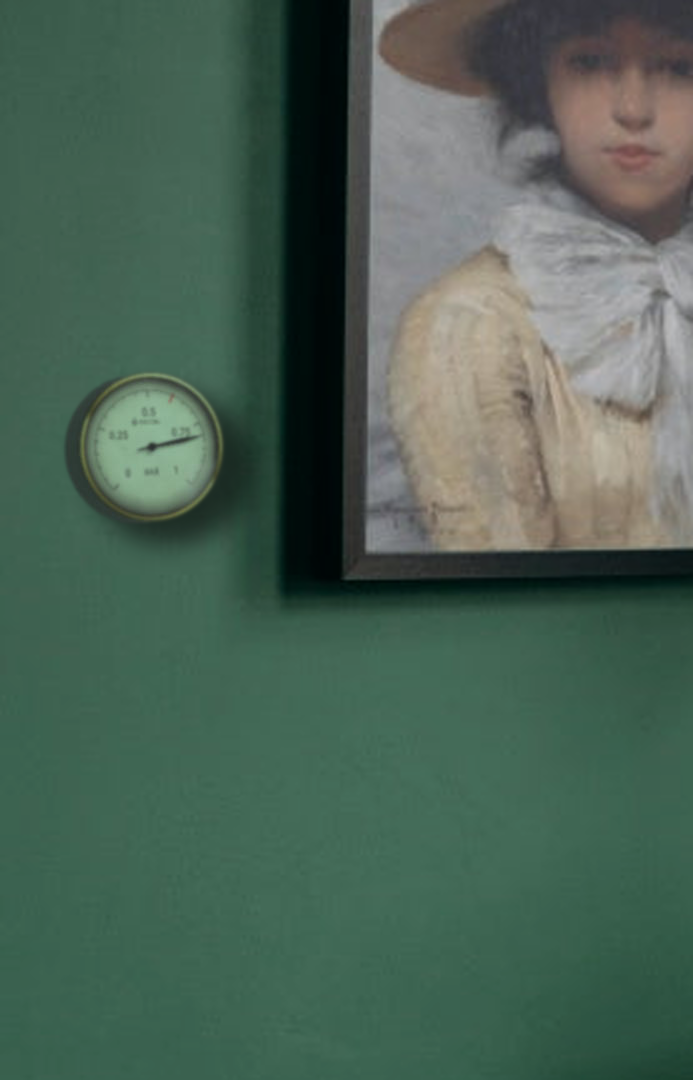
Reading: 0.8 bar
